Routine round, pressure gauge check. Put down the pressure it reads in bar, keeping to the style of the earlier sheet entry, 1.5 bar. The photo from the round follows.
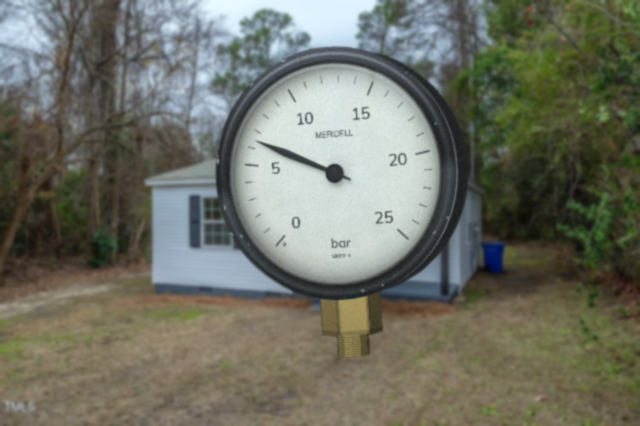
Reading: 6.5 bar
